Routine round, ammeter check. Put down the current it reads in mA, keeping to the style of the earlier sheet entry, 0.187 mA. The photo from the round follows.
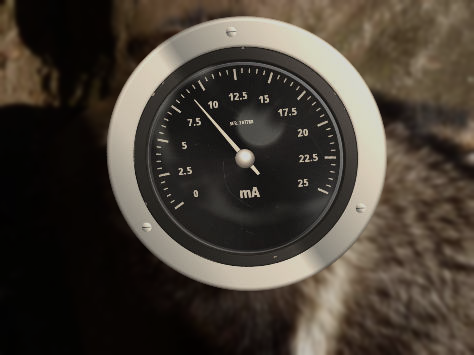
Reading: 9 mA
